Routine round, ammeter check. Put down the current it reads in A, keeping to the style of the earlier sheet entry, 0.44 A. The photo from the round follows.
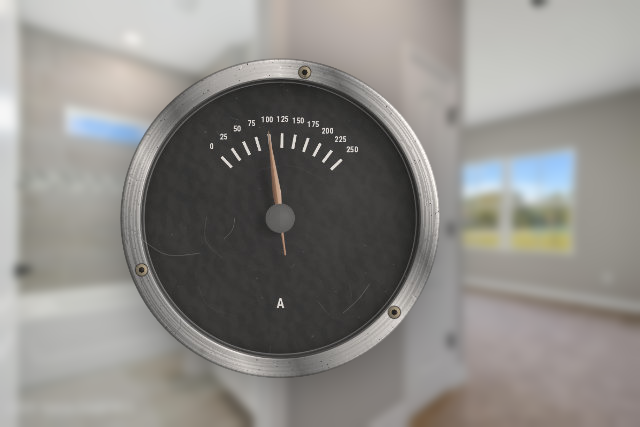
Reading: 100 A
